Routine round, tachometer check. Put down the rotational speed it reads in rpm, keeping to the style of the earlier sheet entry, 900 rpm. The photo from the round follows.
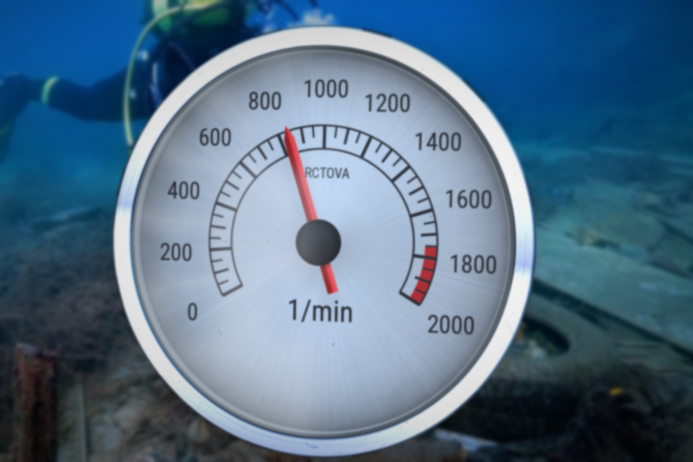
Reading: 850 rpm
